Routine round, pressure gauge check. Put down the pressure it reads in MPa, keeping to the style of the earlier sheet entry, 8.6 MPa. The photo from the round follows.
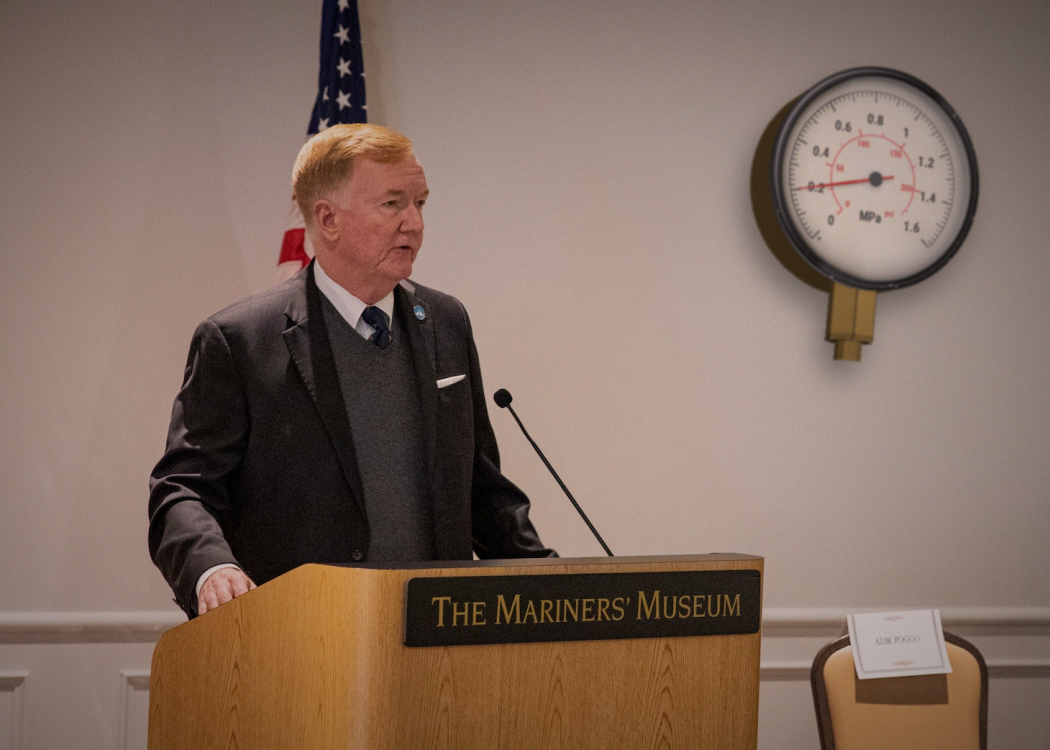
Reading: 0.2 MPa
